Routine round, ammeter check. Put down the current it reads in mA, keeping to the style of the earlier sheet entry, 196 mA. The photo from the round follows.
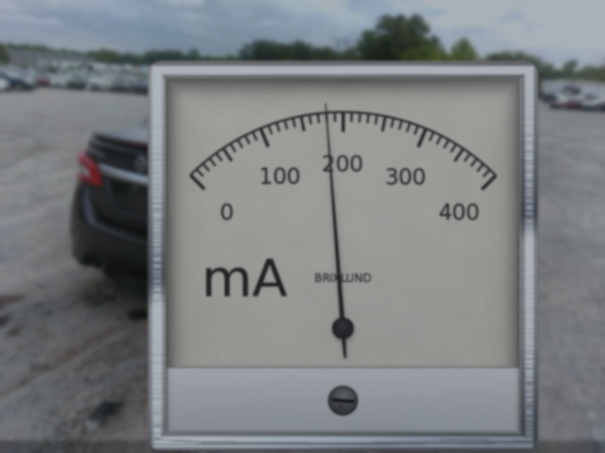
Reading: 180 mA
